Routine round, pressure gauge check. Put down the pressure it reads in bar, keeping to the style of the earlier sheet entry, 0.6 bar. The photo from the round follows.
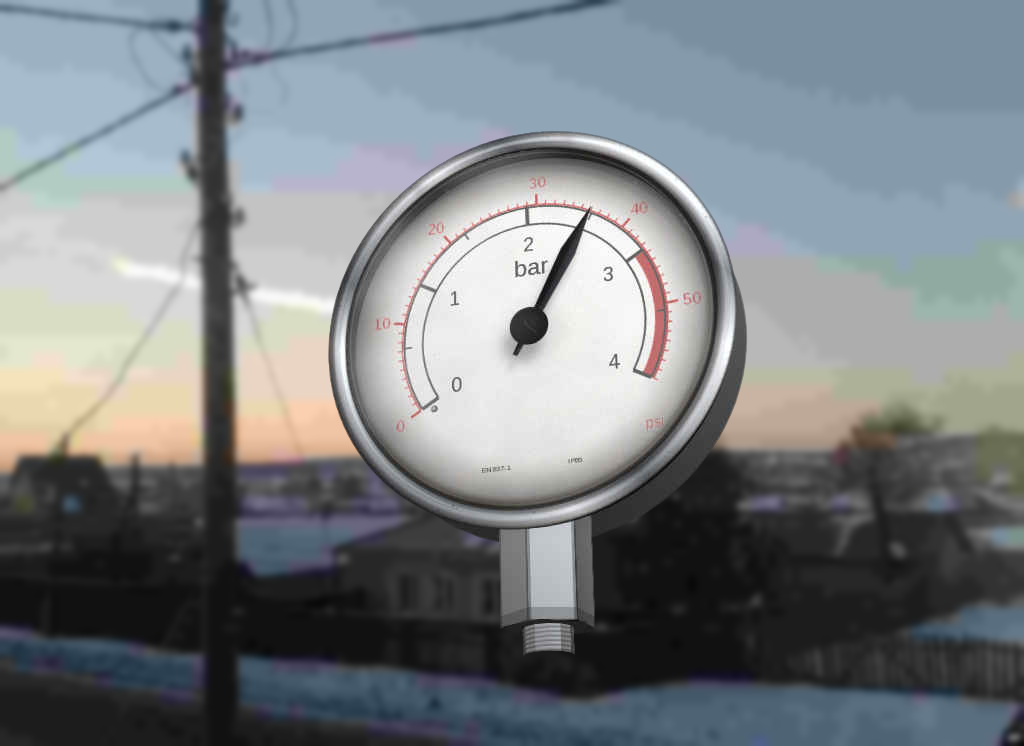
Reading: 2.5 bar
